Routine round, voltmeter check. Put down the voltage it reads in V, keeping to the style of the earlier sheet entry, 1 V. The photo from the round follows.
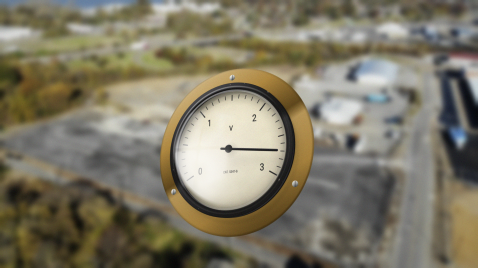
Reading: 2.7 V
